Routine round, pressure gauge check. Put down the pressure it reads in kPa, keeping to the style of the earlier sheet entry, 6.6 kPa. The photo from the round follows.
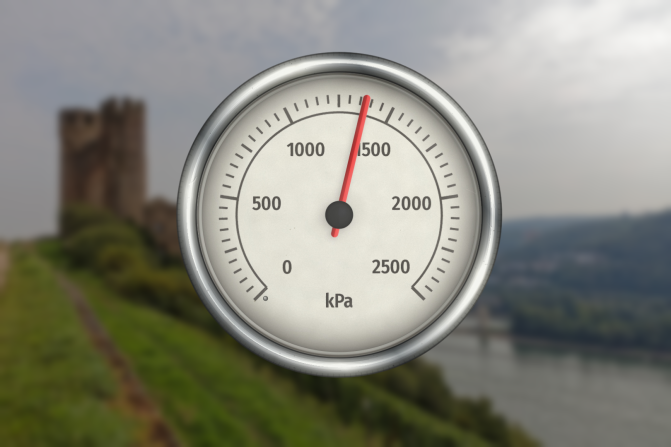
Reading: 1375 kPa
